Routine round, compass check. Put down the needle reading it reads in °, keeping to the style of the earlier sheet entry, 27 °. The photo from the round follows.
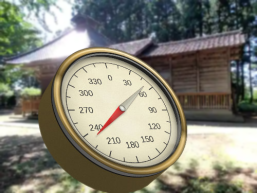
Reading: 232.5 °
